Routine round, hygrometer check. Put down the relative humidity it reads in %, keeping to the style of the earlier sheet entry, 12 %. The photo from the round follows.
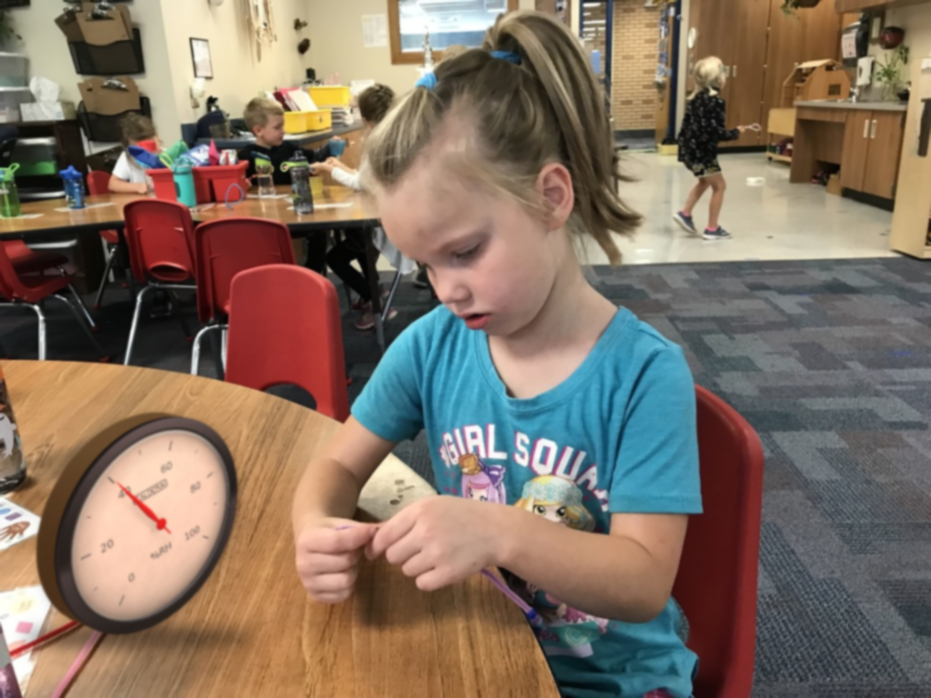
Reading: 40 %
